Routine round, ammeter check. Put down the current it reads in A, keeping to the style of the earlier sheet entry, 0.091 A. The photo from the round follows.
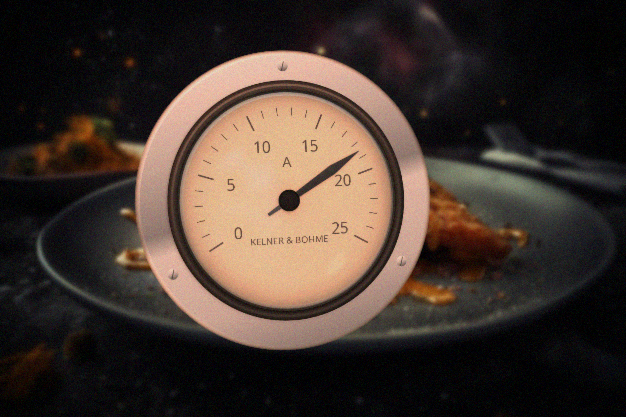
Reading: 18.5 A
